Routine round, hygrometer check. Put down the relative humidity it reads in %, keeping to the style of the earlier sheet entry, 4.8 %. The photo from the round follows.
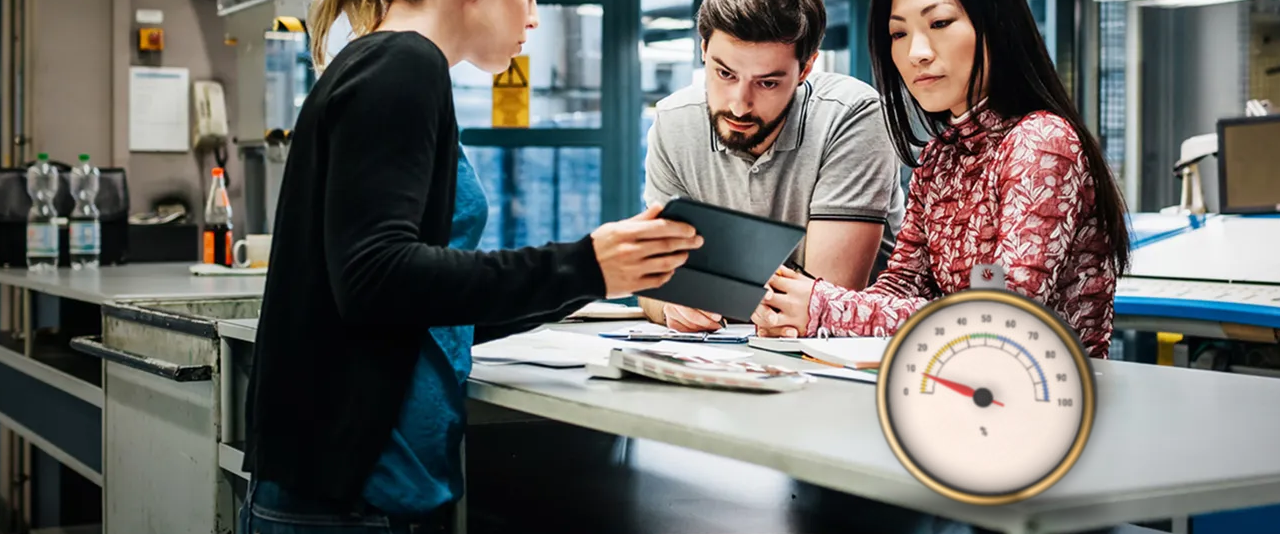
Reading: 10 %
